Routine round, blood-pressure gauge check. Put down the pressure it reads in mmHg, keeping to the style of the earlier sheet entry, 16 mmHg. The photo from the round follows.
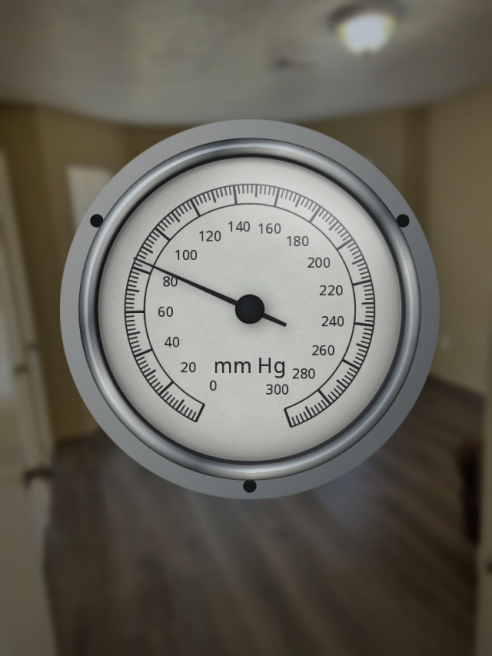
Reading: 84 mmHg
